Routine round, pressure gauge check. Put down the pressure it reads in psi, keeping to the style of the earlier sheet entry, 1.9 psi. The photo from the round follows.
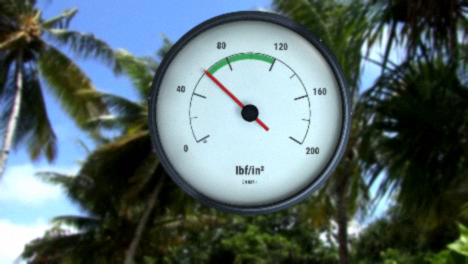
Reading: 60 psi
